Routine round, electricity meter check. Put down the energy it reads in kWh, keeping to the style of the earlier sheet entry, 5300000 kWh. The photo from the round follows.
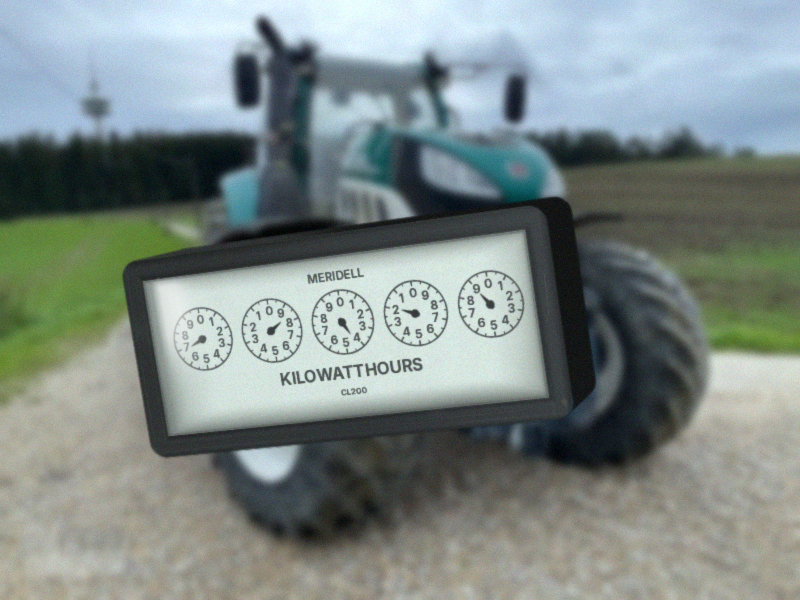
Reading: 68419 kWh
